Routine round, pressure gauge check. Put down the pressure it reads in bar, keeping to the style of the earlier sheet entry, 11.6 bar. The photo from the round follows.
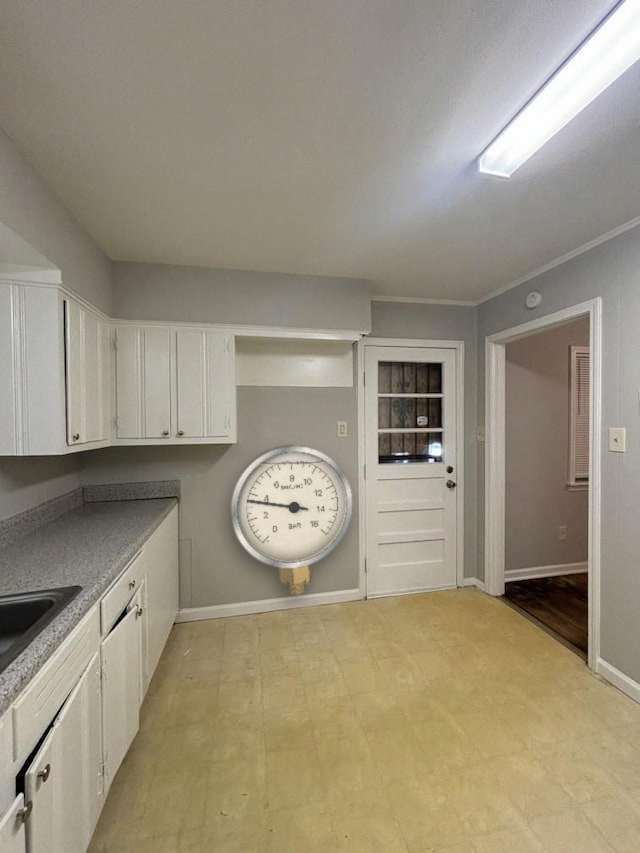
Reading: 3.5 bar
